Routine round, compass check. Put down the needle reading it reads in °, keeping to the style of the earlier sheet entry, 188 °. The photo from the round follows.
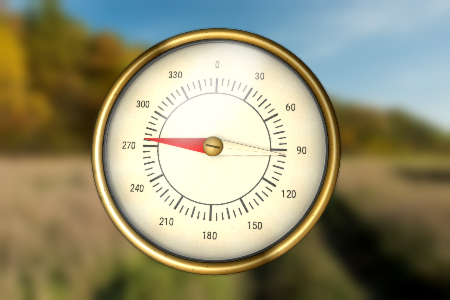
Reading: 275 °
